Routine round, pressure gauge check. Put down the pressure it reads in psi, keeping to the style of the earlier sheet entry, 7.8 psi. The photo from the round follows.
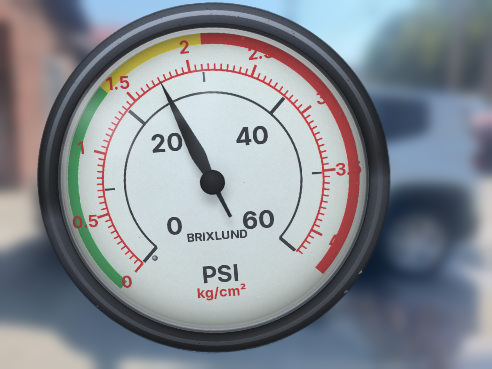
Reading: 25 psi
